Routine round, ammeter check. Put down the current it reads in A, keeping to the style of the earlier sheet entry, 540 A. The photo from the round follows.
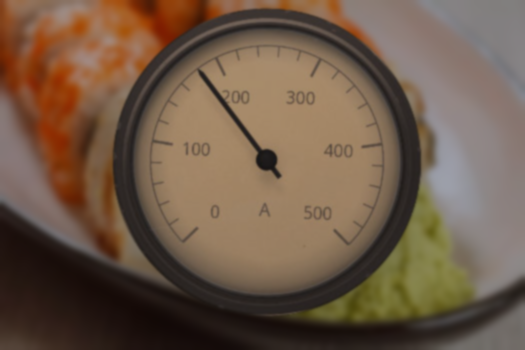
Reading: 180 A
